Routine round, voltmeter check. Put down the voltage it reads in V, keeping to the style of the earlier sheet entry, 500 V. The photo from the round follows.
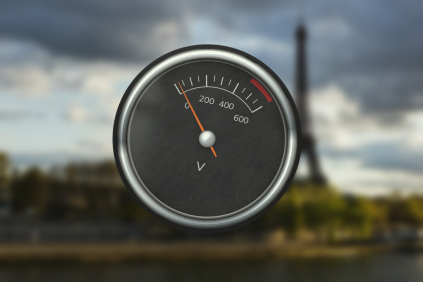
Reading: 25 V
